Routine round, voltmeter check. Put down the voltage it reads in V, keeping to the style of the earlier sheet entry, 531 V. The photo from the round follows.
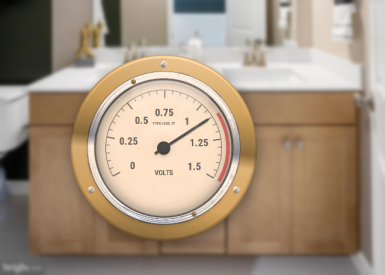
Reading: 1.1 V
